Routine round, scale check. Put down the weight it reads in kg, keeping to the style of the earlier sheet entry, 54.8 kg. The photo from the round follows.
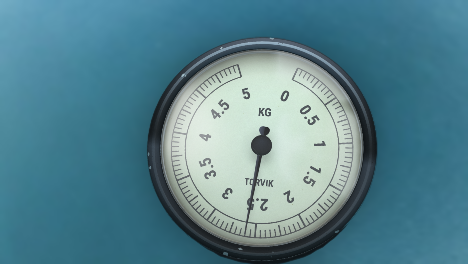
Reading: 2.6 kg
